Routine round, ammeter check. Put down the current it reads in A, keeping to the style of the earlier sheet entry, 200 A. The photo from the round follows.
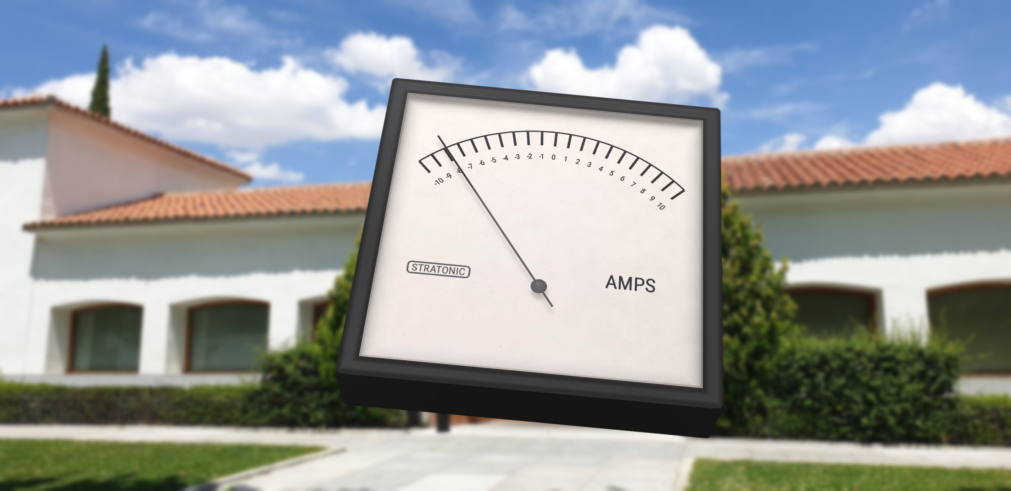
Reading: -8 A
